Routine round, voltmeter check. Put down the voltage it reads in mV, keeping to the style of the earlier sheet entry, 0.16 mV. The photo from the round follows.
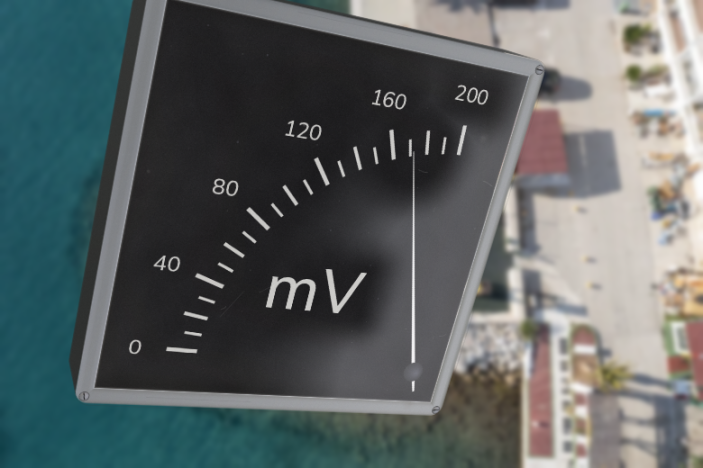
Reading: 170 mV
